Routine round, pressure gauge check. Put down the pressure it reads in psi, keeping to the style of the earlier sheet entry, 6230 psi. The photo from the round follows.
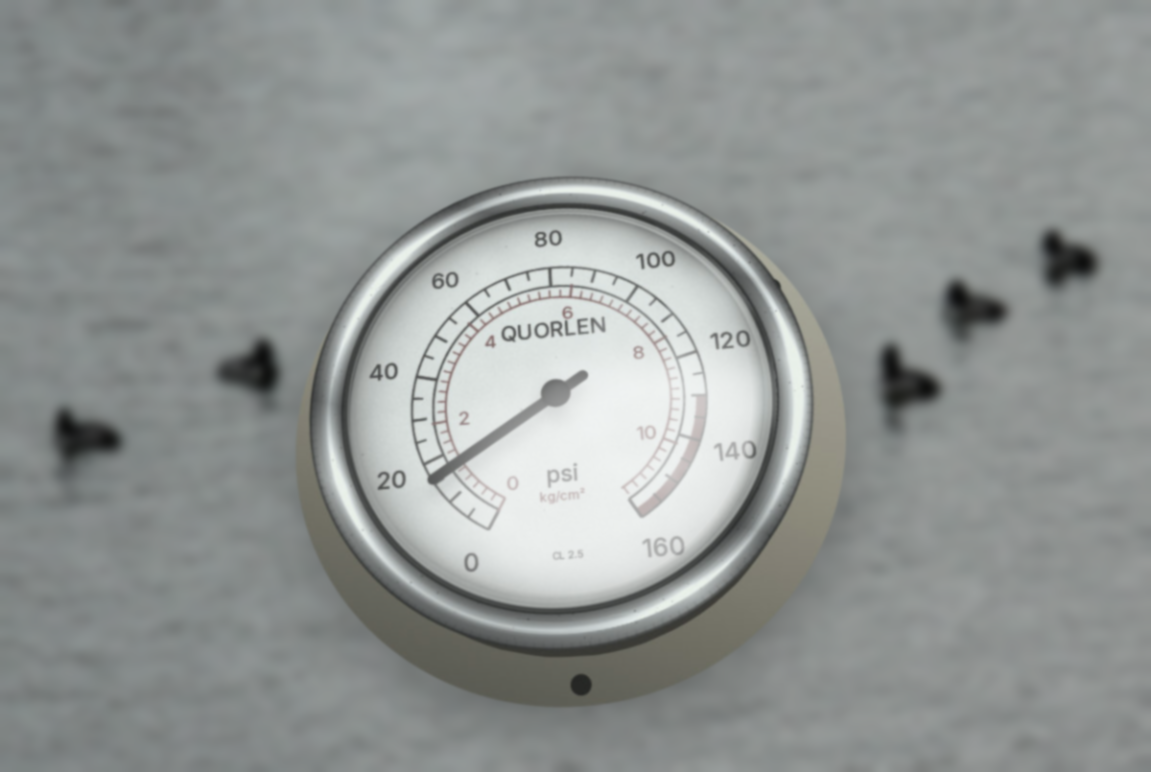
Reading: 15 psi
